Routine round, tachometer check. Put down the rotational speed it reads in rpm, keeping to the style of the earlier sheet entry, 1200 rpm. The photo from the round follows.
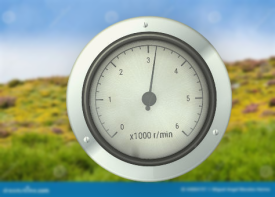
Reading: 3200 rpm
